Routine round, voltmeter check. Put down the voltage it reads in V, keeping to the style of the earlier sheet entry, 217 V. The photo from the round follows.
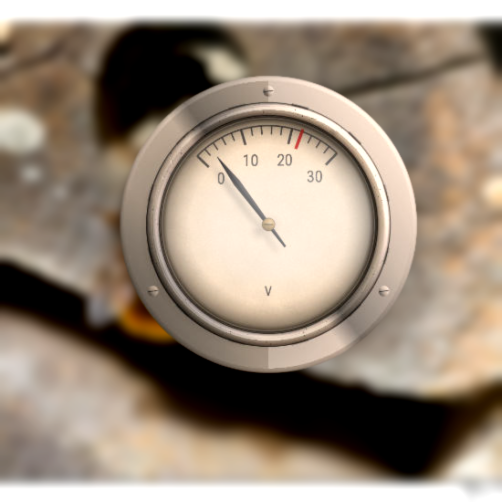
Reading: 3 V
